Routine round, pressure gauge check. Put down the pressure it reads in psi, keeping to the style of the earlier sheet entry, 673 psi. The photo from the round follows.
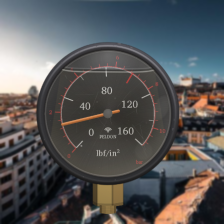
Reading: 20 psi
